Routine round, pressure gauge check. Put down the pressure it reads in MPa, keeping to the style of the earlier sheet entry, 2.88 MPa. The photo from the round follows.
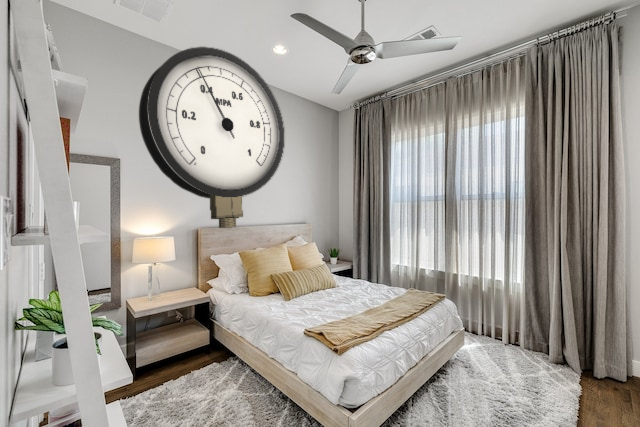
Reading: 0.4 MPa
